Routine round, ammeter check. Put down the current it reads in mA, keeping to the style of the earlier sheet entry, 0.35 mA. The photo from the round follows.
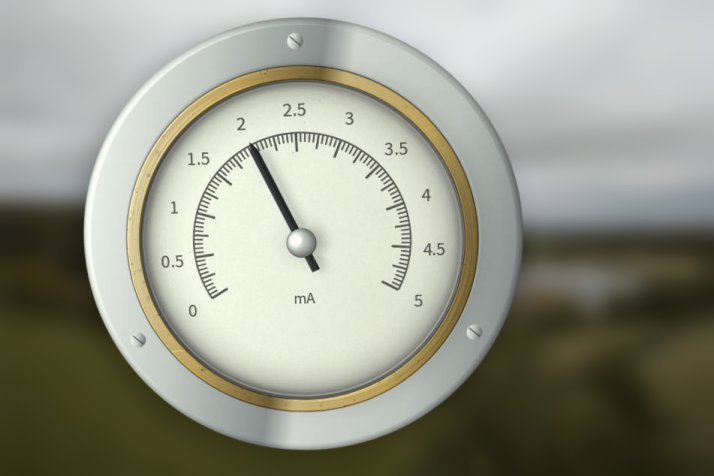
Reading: 2 mA
